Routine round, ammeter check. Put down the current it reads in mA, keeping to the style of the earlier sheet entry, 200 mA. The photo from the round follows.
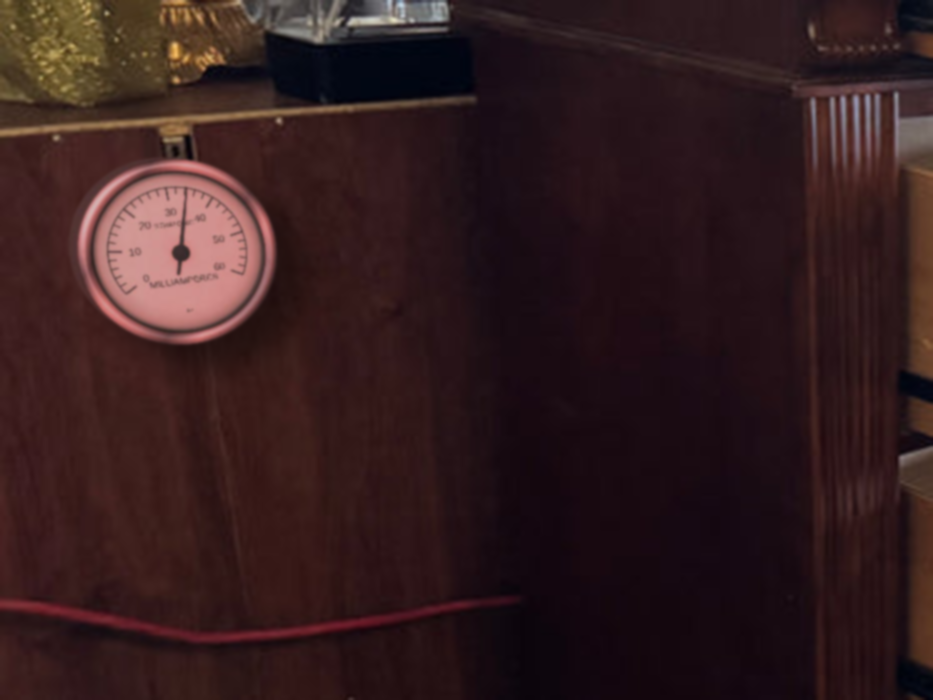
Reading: 34 mA
